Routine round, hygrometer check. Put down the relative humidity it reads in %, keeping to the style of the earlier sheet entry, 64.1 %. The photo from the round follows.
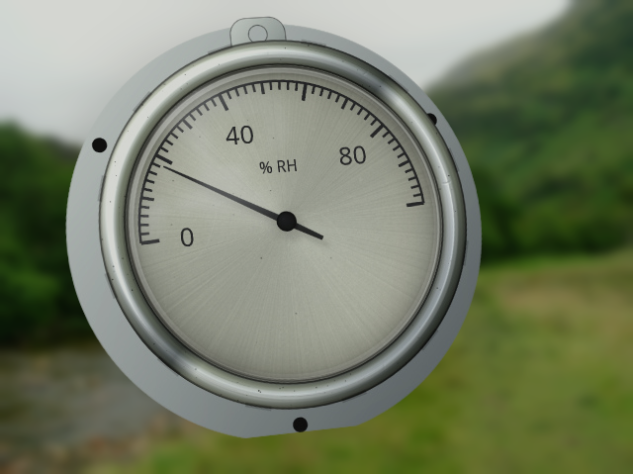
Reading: 18 %
